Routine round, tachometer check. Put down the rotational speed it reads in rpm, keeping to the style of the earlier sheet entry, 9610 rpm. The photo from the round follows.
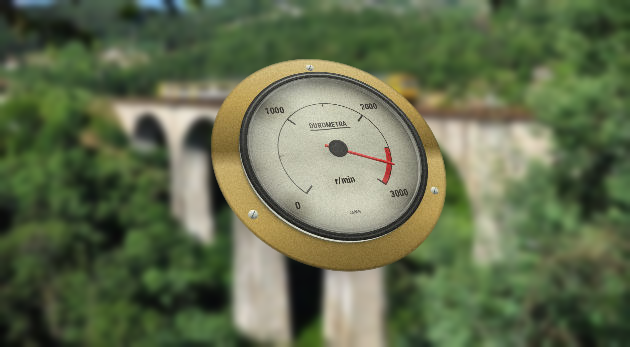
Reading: 2750 rpm
